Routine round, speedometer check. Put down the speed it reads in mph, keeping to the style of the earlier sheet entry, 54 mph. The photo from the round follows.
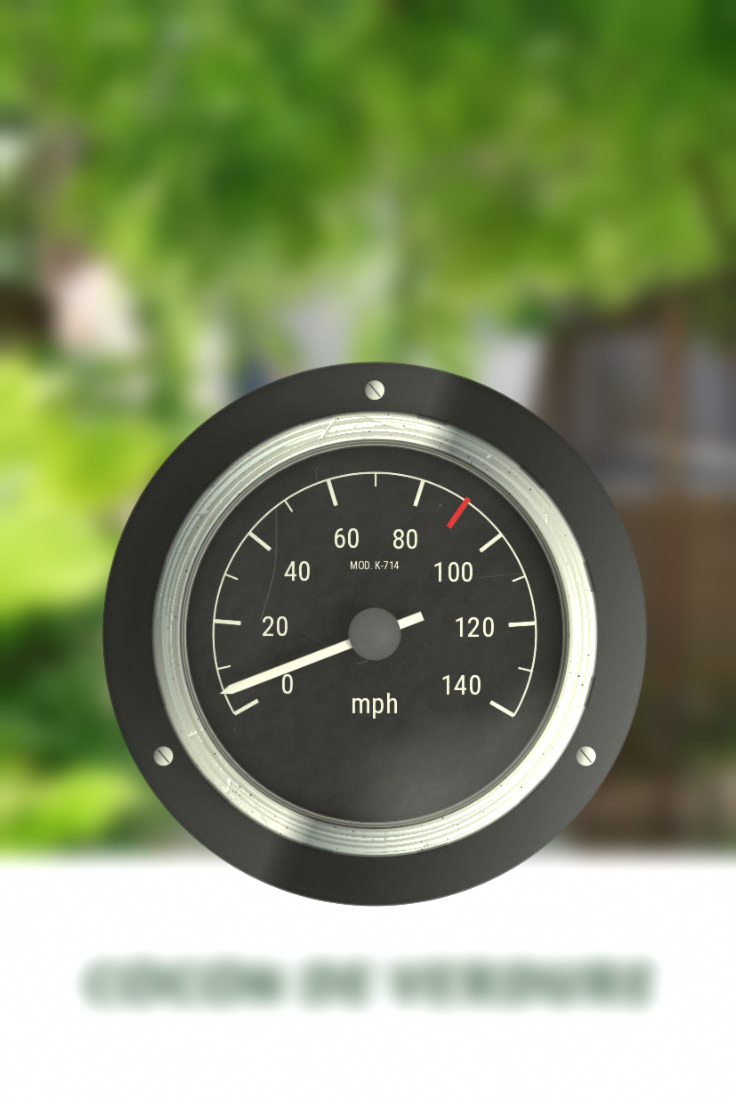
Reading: 5 mph
